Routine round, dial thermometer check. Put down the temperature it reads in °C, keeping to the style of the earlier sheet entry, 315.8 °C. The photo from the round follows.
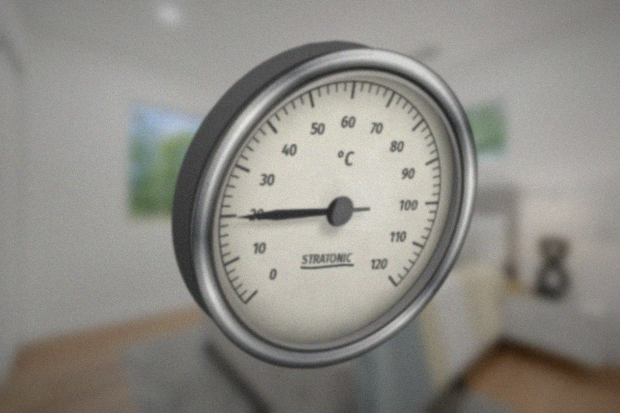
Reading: 20 °C
